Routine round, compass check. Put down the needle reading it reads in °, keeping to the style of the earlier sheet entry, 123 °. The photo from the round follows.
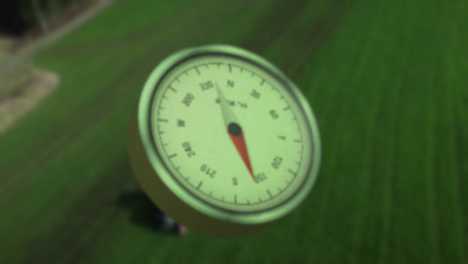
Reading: 160 °
